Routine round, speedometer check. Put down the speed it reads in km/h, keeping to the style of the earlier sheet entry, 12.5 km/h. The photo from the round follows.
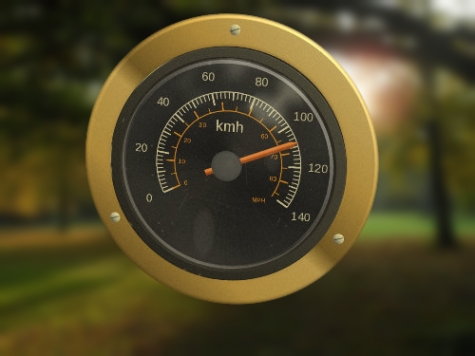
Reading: 108 km/h
